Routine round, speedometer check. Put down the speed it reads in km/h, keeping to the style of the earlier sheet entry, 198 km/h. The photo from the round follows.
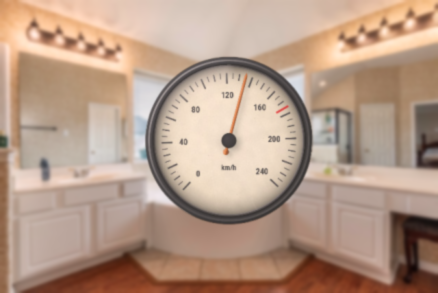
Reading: 135 km/h
